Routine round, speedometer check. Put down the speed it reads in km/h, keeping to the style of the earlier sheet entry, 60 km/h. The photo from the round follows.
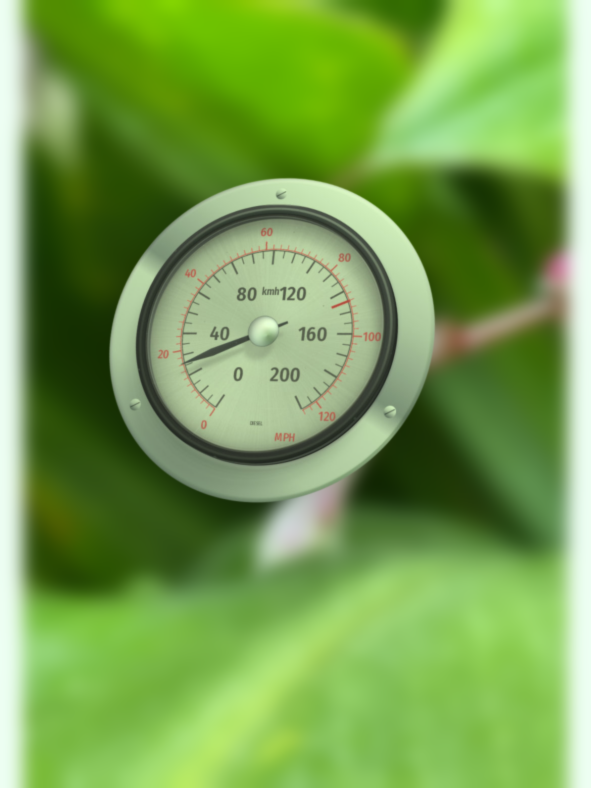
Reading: 25 km/h
